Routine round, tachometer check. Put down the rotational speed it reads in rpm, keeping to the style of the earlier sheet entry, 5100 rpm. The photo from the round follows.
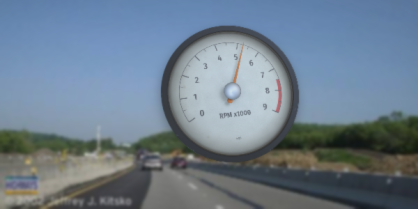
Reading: 5250 rpm
